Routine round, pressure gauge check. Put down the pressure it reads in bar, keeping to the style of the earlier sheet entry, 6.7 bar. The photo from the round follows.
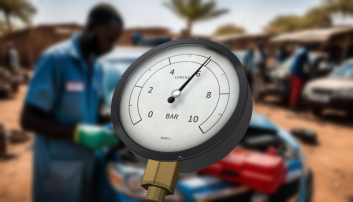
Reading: 6 bar
